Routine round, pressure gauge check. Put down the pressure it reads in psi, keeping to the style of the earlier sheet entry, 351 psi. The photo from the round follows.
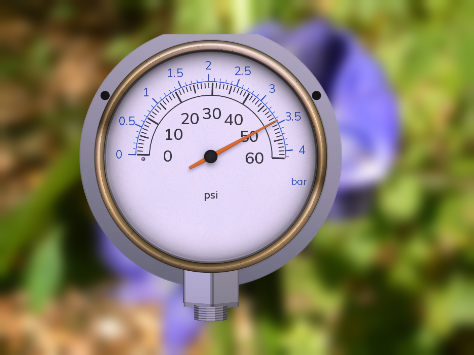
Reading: 50 psi
